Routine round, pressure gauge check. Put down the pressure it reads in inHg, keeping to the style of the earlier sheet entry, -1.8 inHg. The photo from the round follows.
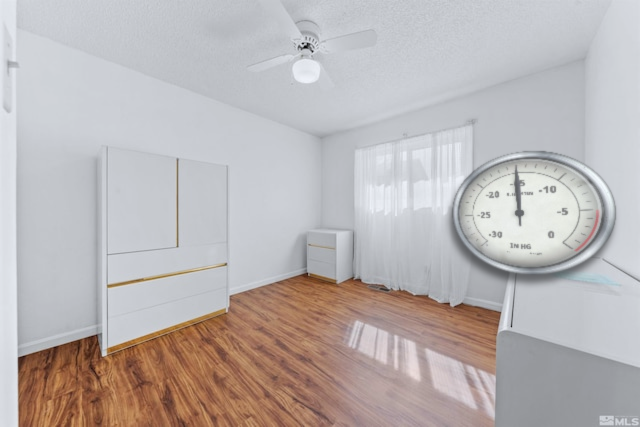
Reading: -15 inHg
